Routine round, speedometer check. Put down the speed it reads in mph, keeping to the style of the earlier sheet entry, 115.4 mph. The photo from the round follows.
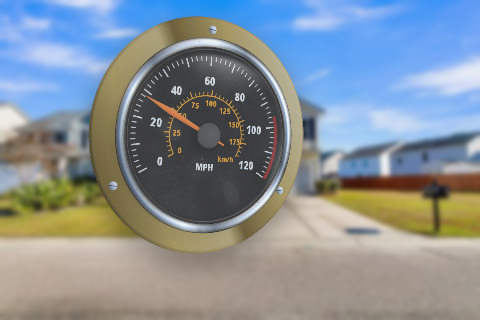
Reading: 28 mph
